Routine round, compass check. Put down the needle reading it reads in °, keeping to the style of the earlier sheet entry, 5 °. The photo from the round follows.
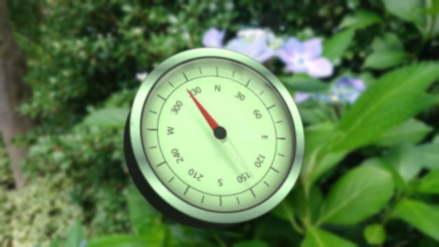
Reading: 322.5 °
